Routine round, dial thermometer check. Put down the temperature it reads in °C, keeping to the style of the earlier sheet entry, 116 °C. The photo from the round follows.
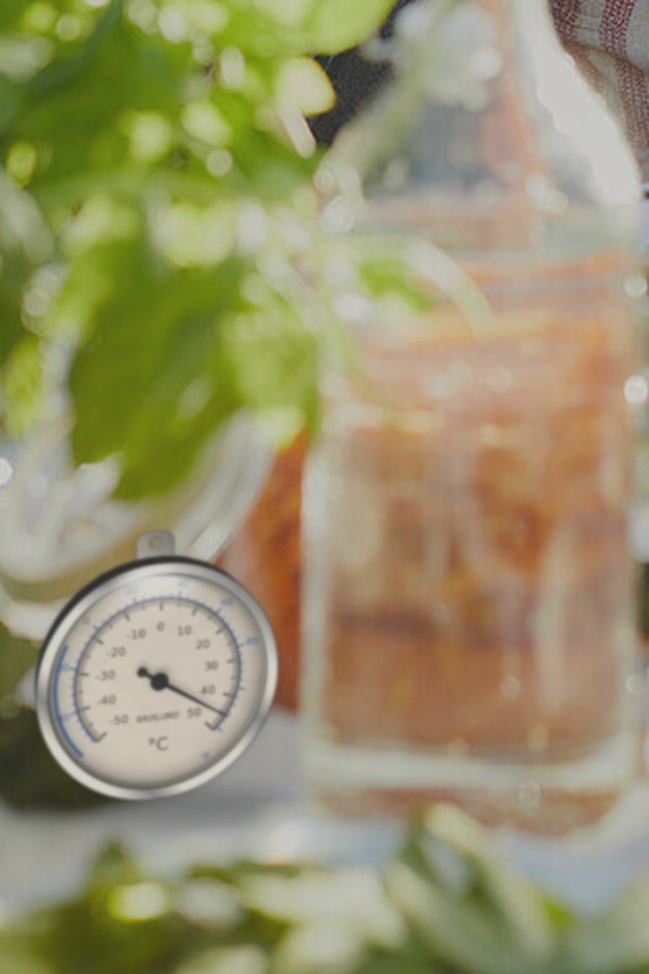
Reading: 45 °C
